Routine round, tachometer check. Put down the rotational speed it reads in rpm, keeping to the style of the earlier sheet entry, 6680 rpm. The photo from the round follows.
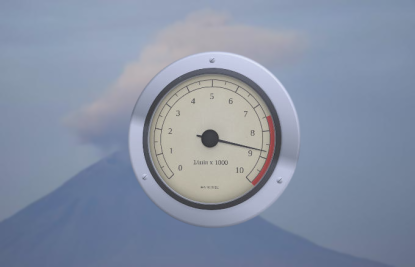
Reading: 8750 rpm
